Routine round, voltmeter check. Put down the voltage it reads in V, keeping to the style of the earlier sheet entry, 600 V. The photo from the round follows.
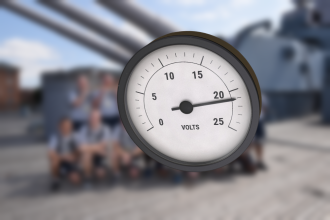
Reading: 21 V
